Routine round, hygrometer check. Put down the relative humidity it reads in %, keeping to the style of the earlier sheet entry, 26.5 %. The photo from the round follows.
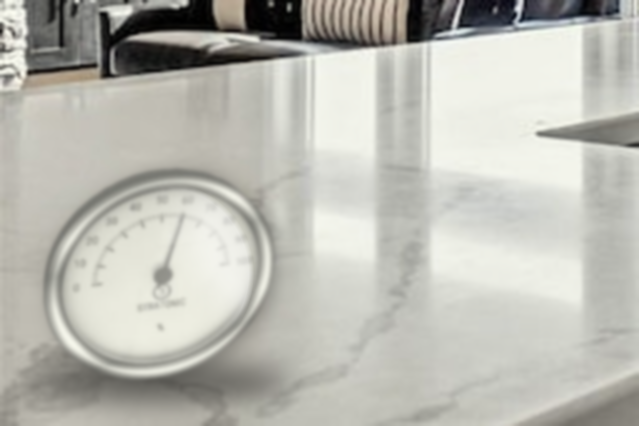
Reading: 60 %
